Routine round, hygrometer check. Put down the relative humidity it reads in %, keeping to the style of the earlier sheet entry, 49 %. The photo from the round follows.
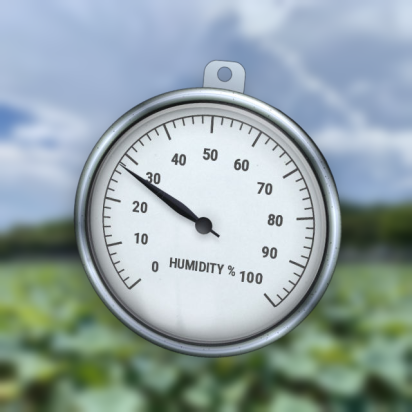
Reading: 28 %
